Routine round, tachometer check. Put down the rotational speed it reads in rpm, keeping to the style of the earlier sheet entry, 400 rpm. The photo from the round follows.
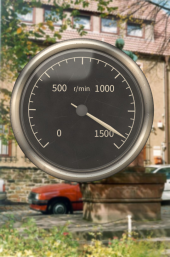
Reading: 1425 rpm
